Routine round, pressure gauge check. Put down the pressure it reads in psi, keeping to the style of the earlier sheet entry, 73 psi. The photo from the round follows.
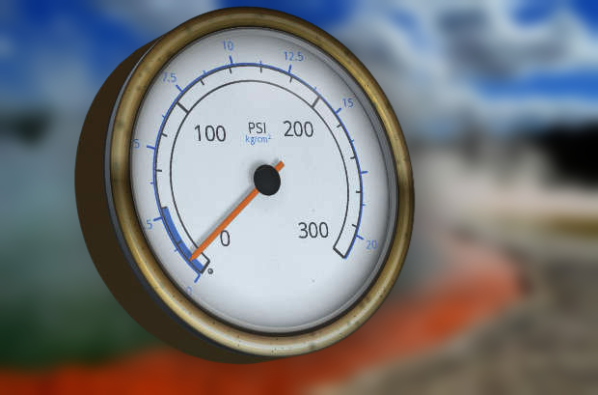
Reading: 10 psi
